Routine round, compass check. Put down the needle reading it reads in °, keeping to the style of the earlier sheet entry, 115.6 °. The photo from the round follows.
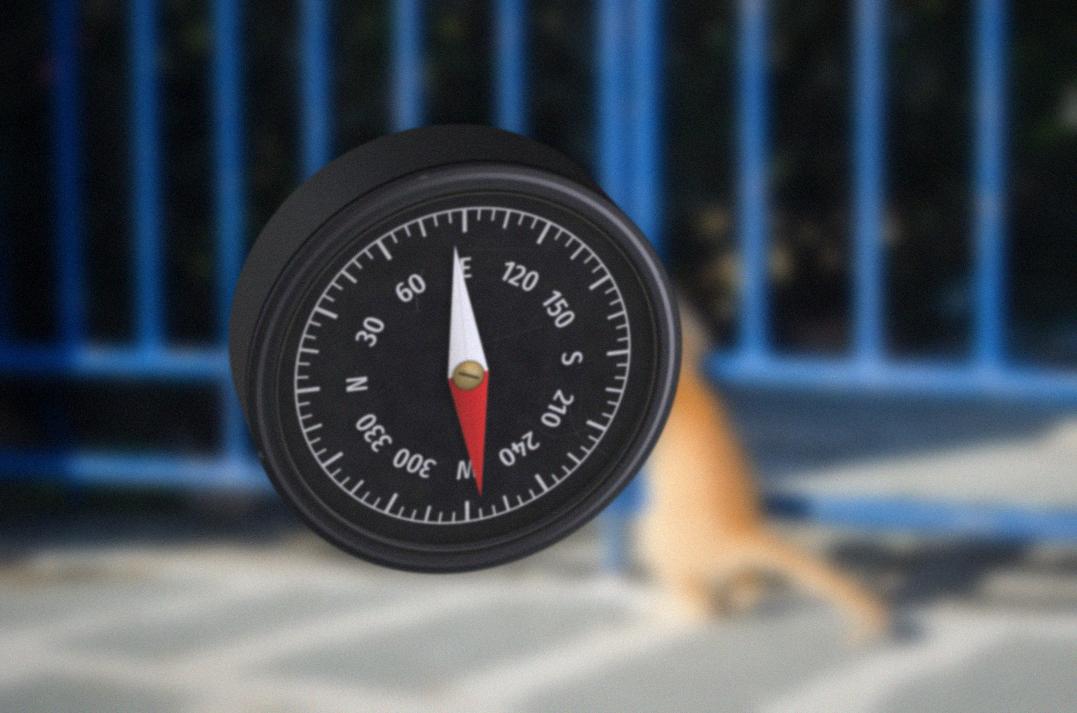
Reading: 265 °
